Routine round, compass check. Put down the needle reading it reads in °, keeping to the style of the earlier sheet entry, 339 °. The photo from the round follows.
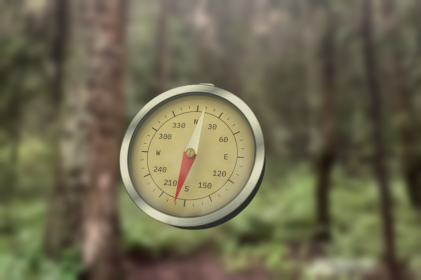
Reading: 190 °
